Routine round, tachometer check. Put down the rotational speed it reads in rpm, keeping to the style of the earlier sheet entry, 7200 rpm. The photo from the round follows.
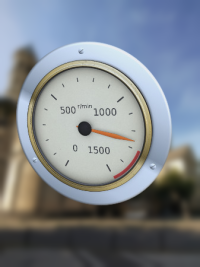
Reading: 1250 rpm
